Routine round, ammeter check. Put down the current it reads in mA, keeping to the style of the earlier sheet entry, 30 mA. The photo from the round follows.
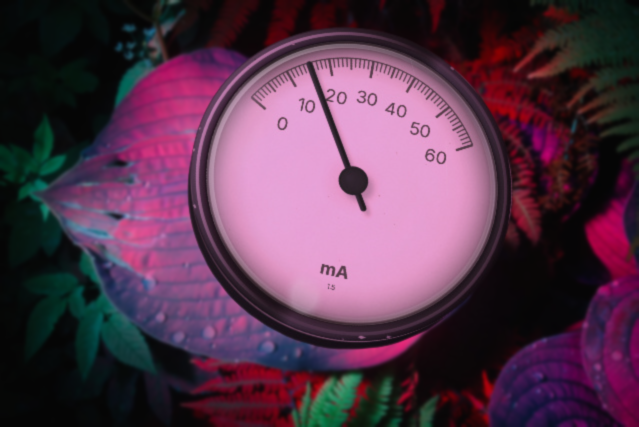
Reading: 15 mA
